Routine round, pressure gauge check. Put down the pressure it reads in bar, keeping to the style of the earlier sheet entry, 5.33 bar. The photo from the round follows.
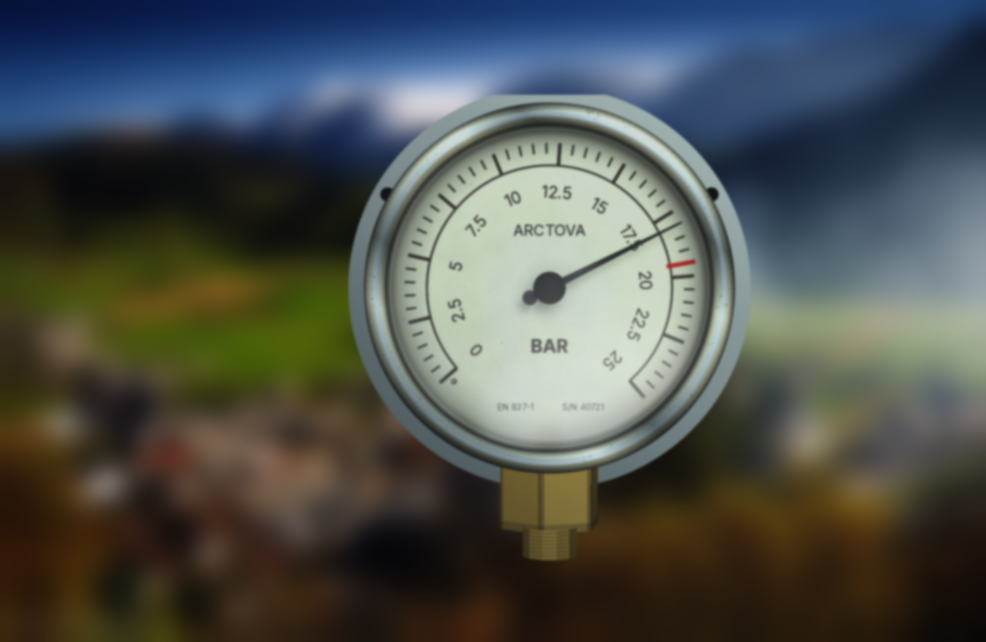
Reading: 18 bar
